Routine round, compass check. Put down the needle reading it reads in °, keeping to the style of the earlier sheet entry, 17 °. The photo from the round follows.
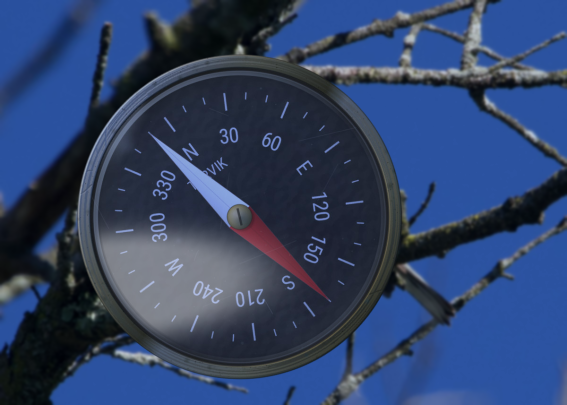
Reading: 170 °
